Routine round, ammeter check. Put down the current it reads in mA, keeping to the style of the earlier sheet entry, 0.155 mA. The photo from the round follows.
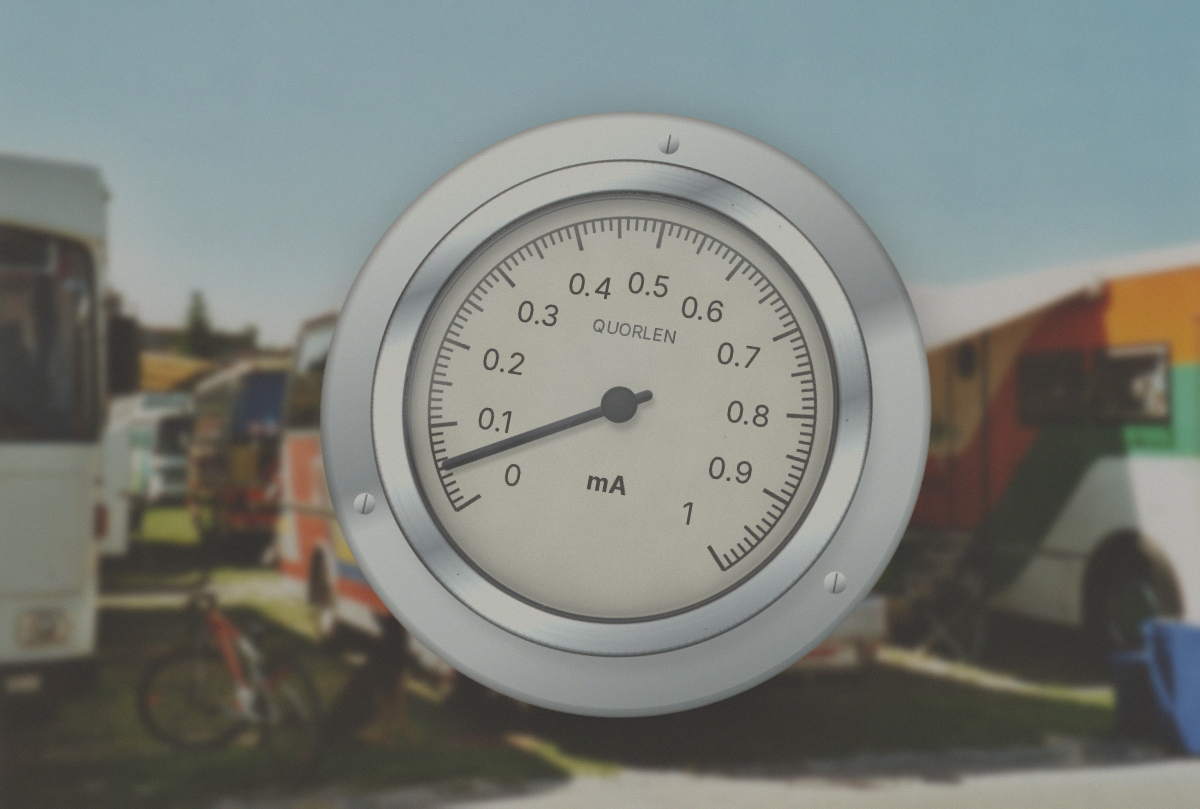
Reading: 0.05 mA
